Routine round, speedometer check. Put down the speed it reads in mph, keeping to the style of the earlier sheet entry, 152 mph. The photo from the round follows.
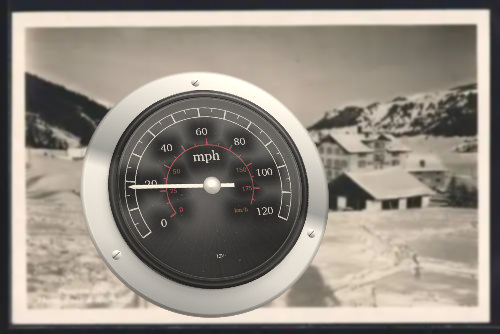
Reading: 17.5 mph
